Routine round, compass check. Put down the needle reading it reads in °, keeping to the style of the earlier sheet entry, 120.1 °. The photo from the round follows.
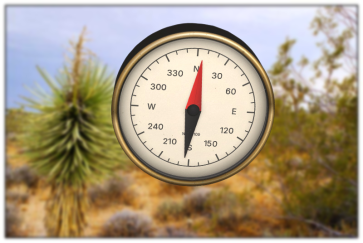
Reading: 5 °
